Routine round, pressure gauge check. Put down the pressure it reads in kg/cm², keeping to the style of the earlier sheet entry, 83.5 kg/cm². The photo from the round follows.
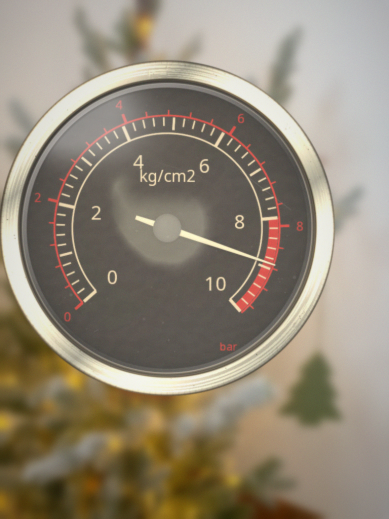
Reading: 8.9 kg/cm²
